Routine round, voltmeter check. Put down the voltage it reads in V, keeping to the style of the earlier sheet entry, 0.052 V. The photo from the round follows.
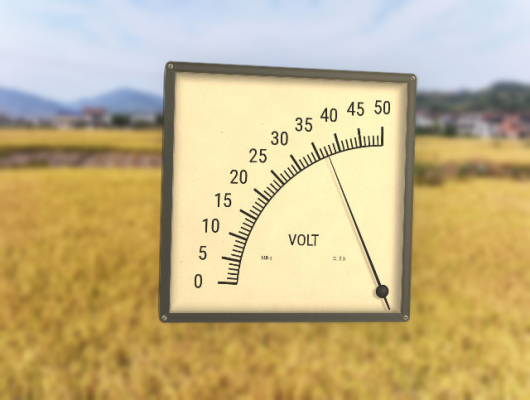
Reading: 37 V
